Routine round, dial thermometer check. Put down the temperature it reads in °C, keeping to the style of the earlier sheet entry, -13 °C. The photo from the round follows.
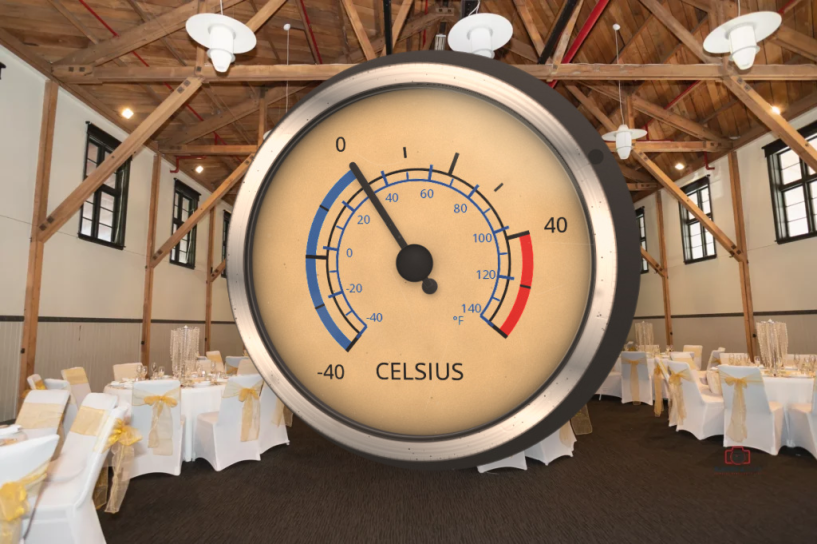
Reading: 0 °C
